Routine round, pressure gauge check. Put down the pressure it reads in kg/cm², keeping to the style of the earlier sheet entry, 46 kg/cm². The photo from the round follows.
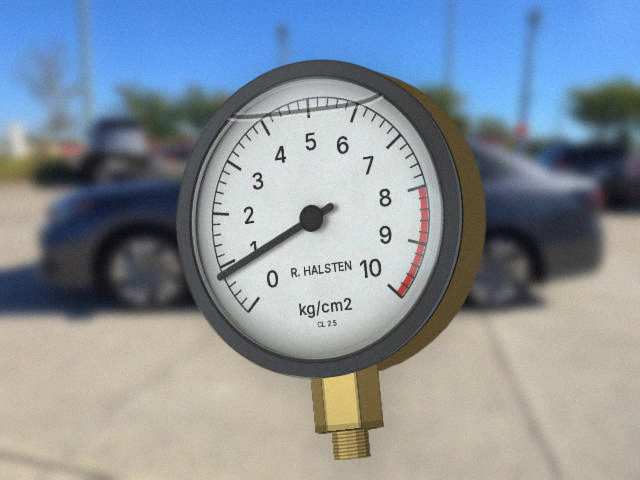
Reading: 0.8 kg/cm²
